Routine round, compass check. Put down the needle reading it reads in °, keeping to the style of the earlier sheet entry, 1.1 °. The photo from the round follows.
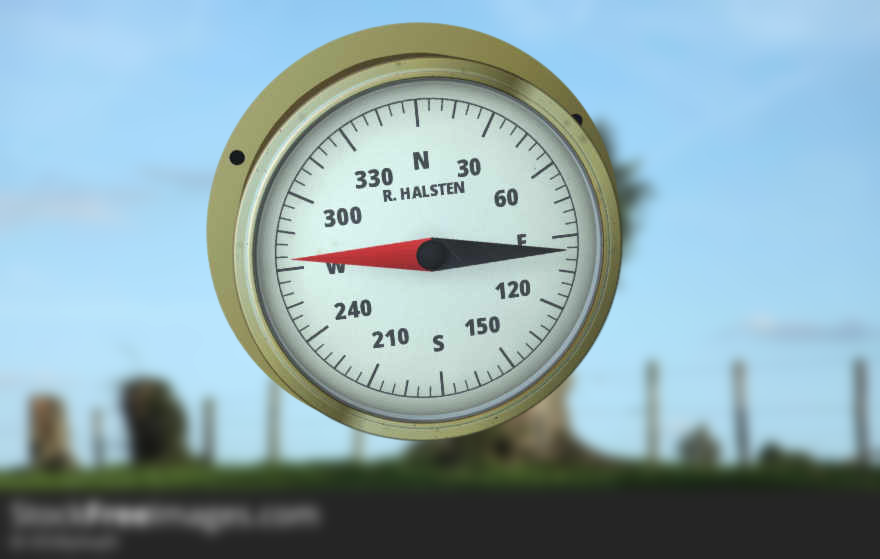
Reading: 275 °
